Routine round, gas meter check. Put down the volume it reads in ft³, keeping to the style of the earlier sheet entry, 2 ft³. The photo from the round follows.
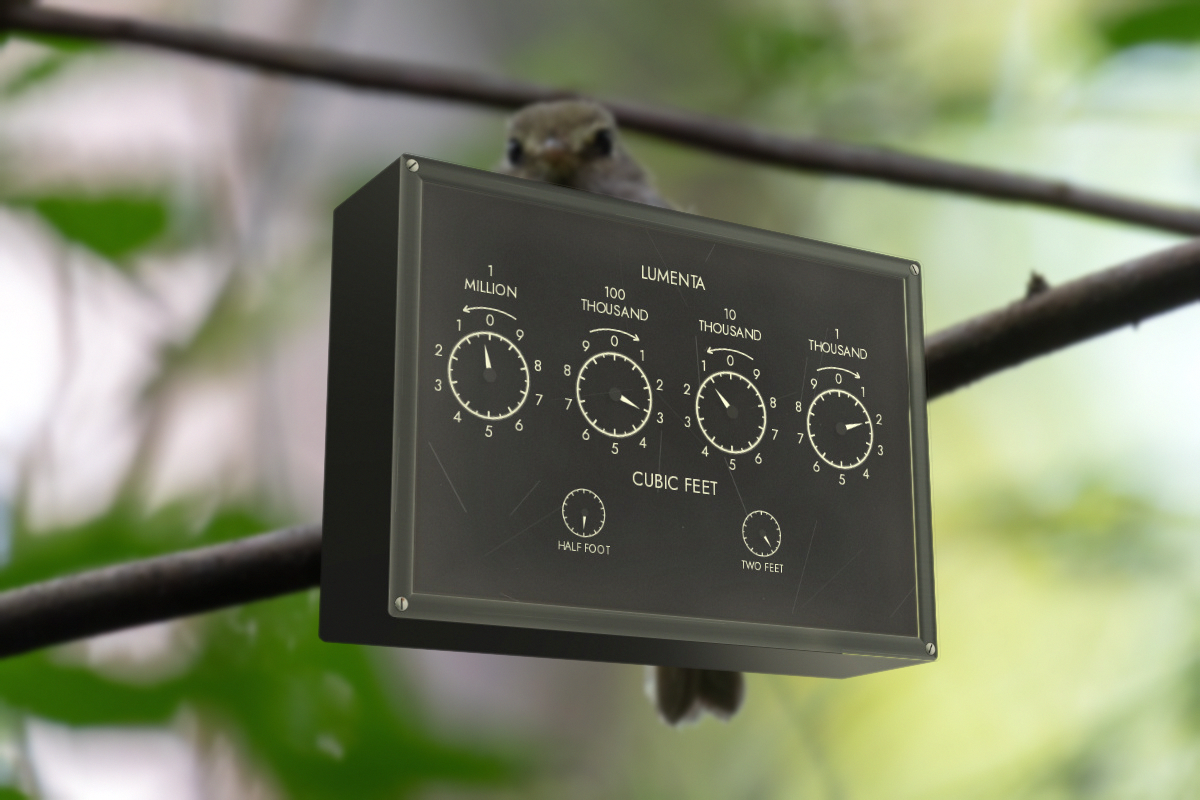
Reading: 31200 ft³
